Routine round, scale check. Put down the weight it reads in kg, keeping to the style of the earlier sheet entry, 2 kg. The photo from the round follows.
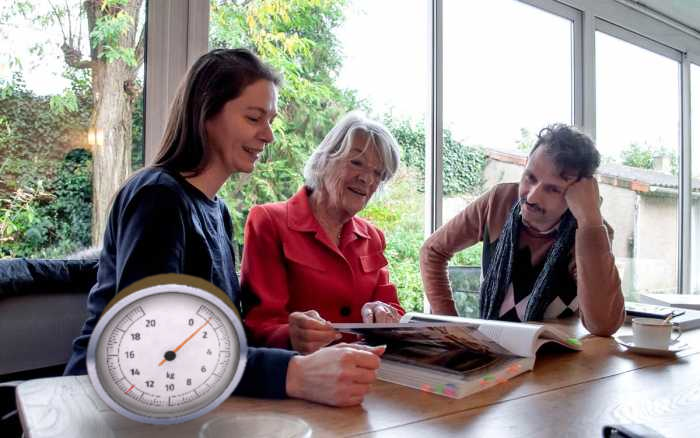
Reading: 1 kg
